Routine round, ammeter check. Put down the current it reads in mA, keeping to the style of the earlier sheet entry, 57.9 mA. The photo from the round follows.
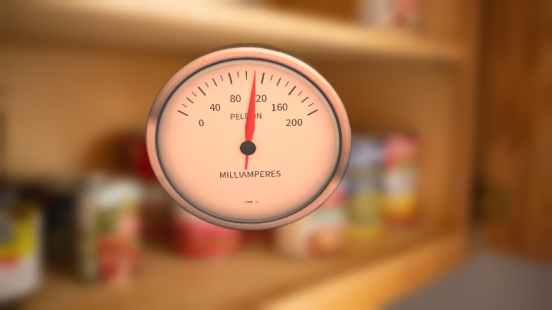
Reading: 110 mA
